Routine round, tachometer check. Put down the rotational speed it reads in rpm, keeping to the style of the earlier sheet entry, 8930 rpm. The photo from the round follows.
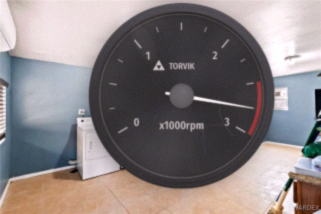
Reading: 2750 rpm
